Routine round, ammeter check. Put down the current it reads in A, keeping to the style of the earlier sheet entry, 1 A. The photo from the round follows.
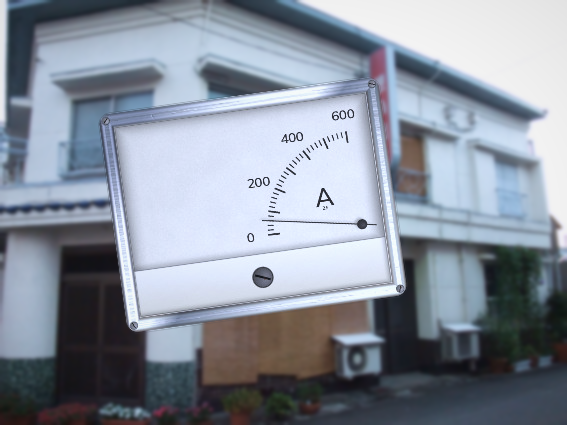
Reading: 60 A
